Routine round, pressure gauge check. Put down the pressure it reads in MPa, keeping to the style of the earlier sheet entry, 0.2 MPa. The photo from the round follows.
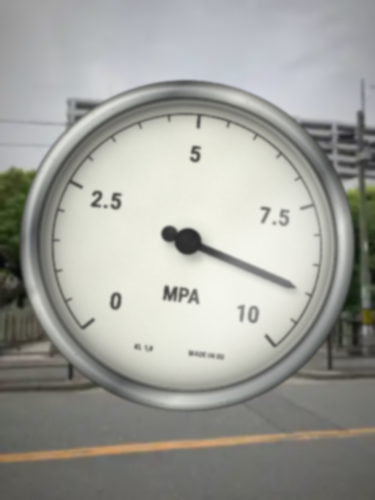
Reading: 9 MPa
